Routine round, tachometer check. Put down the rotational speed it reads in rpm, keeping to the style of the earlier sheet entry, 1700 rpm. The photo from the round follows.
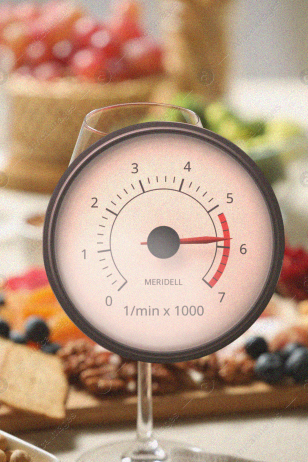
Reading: 5800 rpm
